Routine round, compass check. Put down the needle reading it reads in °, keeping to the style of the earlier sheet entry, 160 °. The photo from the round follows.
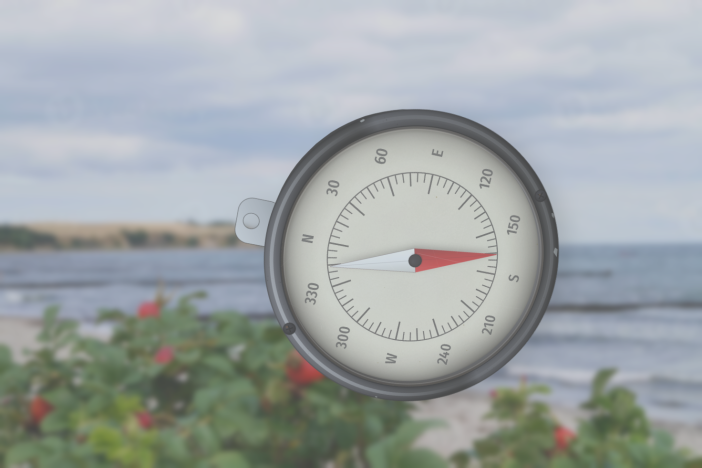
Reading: 165 °
